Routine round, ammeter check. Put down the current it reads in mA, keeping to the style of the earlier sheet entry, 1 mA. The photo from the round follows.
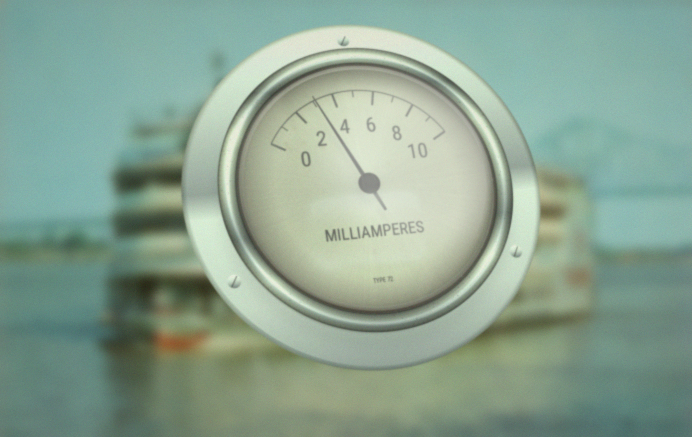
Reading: 3 mA
